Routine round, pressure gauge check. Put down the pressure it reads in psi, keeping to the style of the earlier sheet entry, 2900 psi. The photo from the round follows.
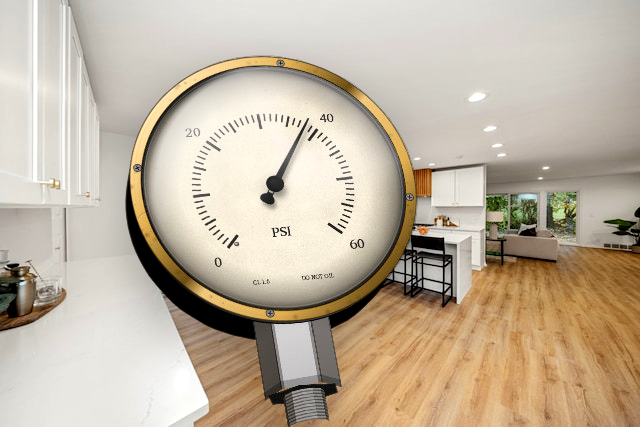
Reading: 38 psi
